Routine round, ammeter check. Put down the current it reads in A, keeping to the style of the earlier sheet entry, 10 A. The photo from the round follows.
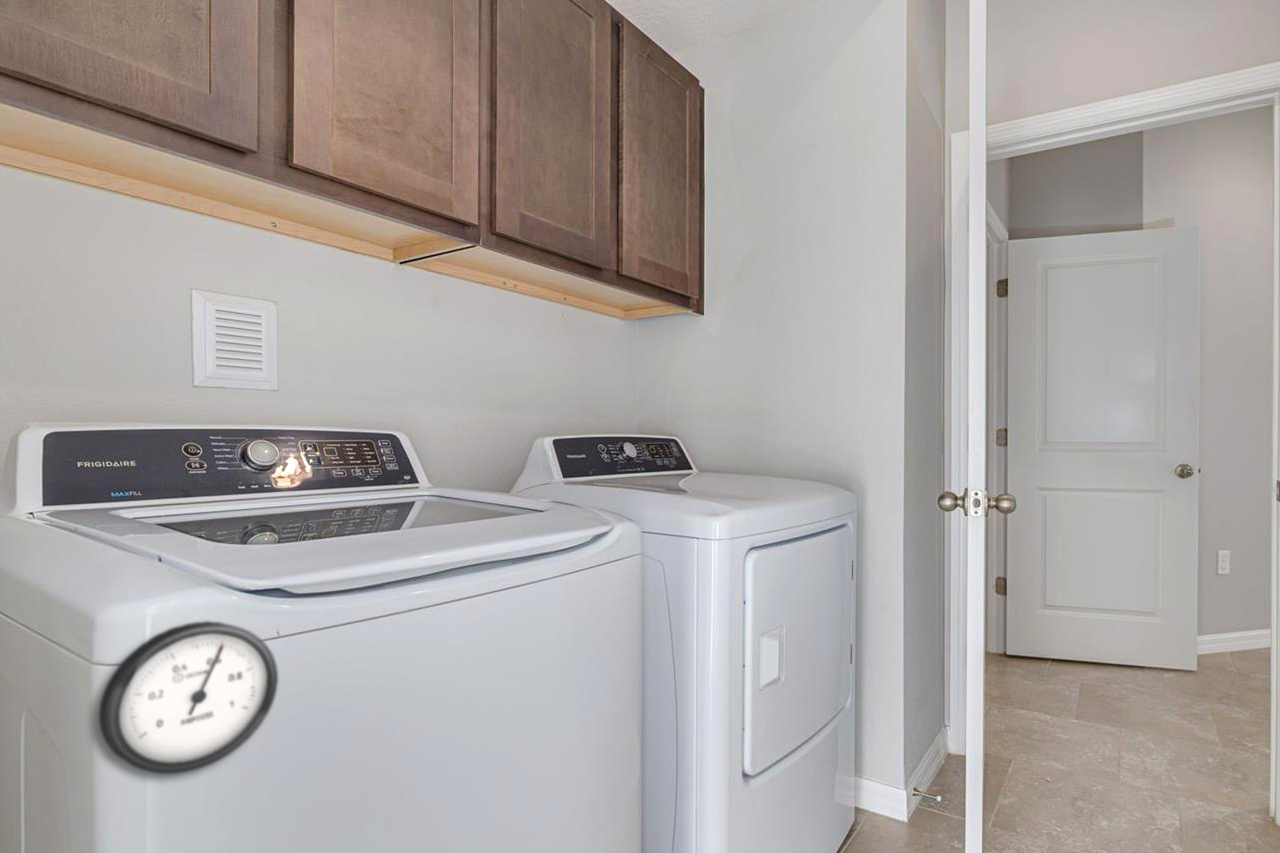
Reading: 0.6 A
